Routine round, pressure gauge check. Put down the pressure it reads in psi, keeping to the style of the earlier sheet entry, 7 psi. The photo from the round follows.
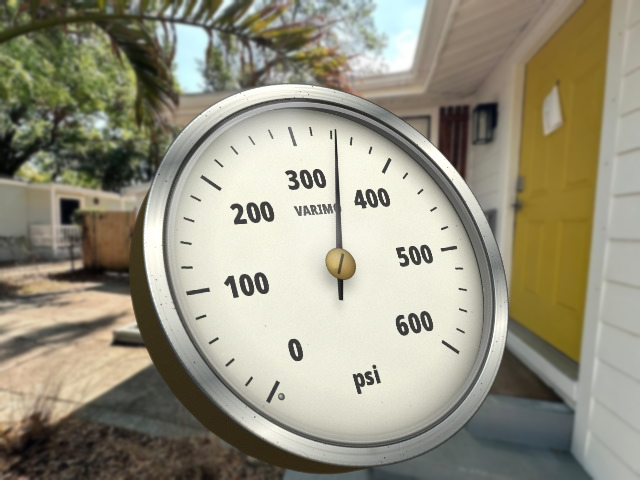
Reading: 340 psi
